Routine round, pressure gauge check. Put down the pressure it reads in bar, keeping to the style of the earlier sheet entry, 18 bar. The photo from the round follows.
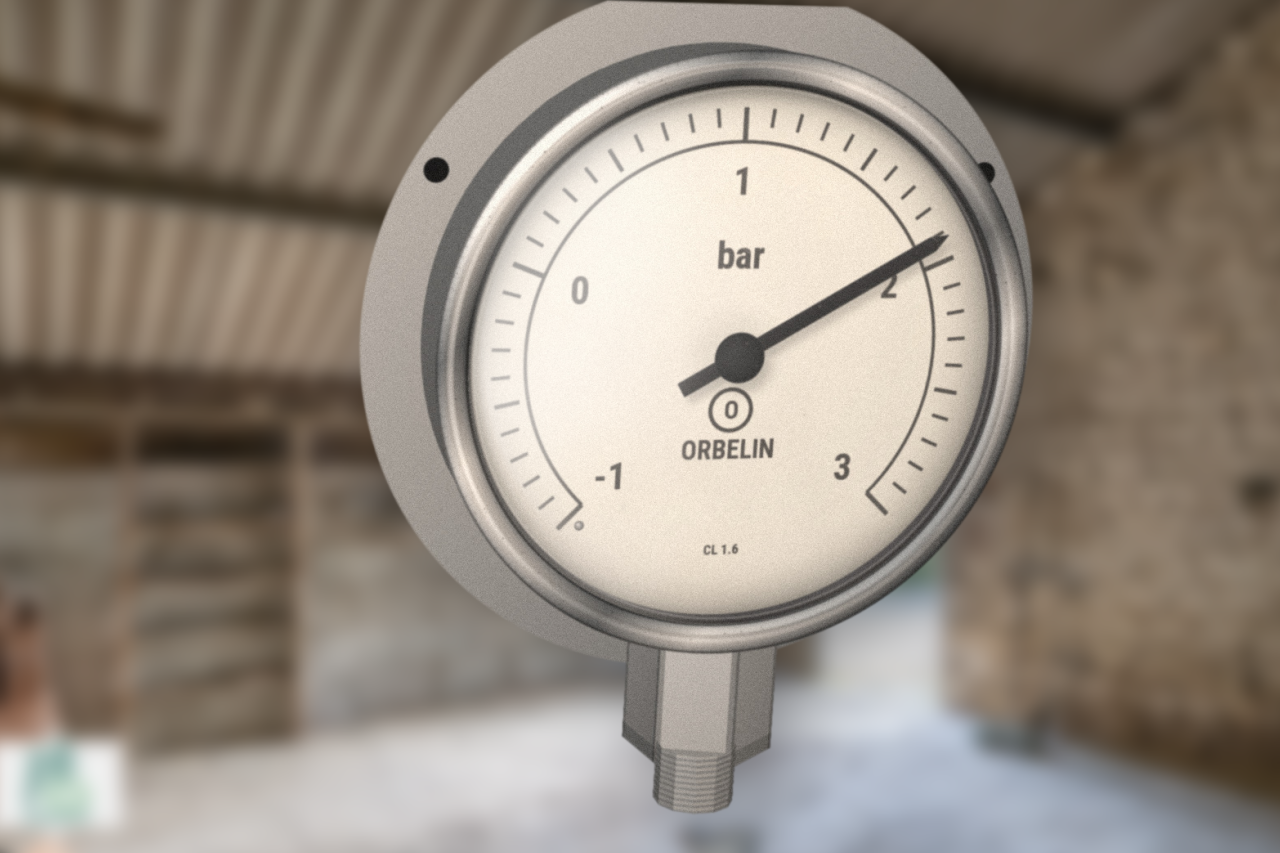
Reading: 1.9 bar
